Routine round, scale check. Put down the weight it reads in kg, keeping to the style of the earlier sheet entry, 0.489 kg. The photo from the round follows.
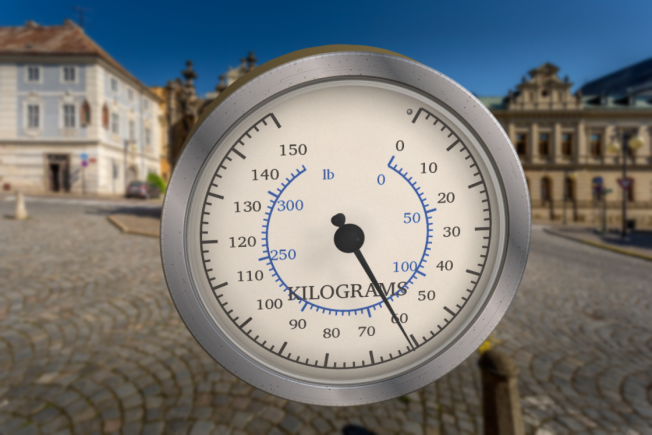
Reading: 61 kg
